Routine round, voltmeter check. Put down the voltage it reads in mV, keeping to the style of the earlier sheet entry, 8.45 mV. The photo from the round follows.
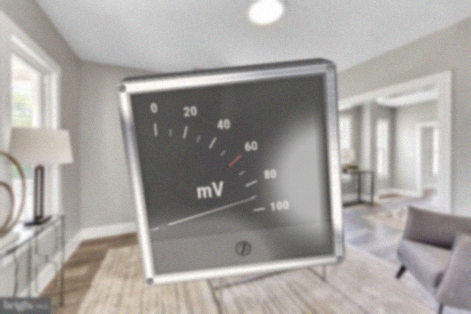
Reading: 90 mV
